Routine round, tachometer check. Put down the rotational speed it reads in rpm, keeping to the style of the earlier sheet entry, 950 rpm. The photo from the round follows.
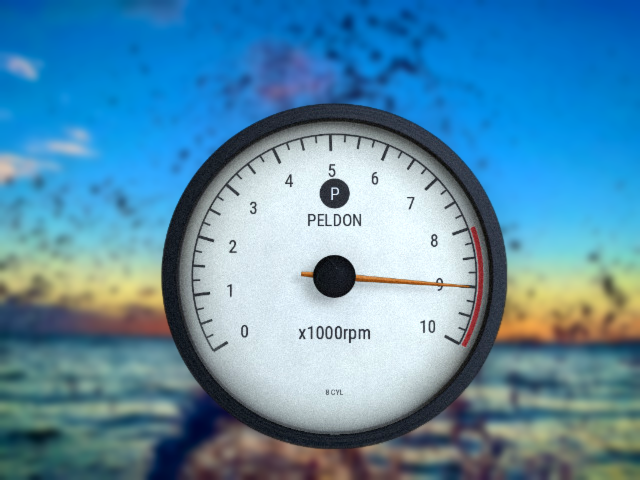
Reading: 9000 rpm
